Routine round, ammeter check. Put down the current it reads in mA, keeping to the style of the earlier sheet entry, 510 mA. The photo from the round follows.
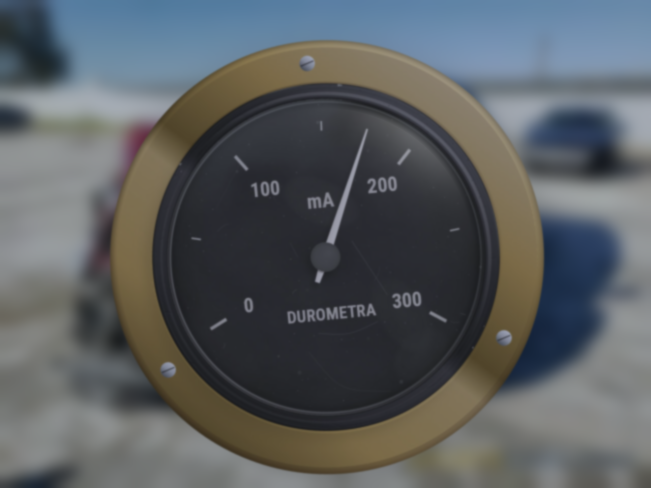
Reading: 175 mA
